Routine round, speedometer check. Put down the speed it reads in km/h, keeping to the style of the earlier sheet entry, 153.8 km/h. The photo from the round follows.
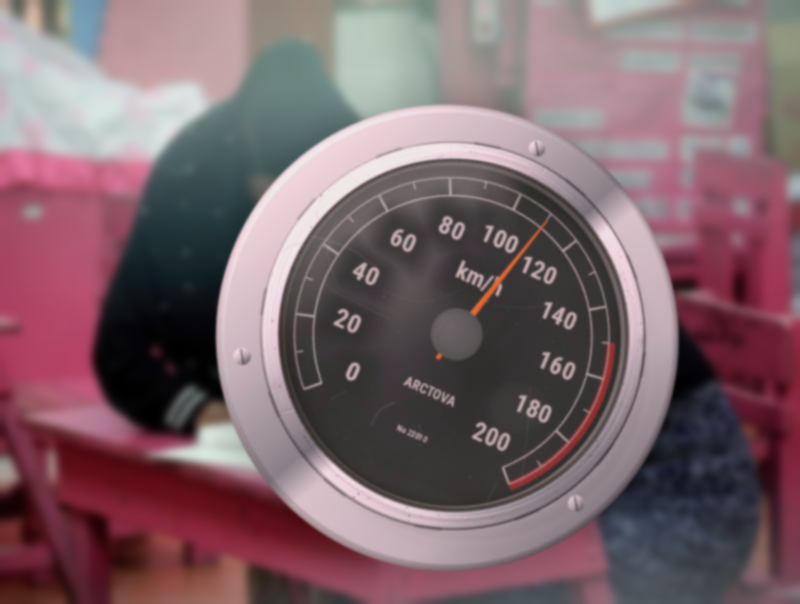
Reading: 110 km/h
